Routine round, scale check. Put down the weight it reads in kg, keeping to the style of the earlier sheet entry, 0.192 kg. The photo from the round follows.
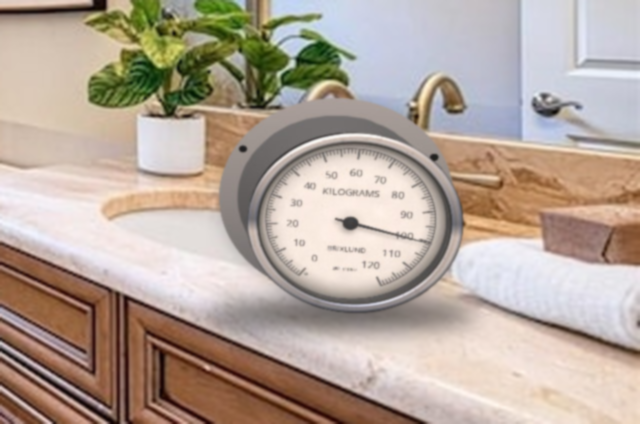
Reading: 100 kg
